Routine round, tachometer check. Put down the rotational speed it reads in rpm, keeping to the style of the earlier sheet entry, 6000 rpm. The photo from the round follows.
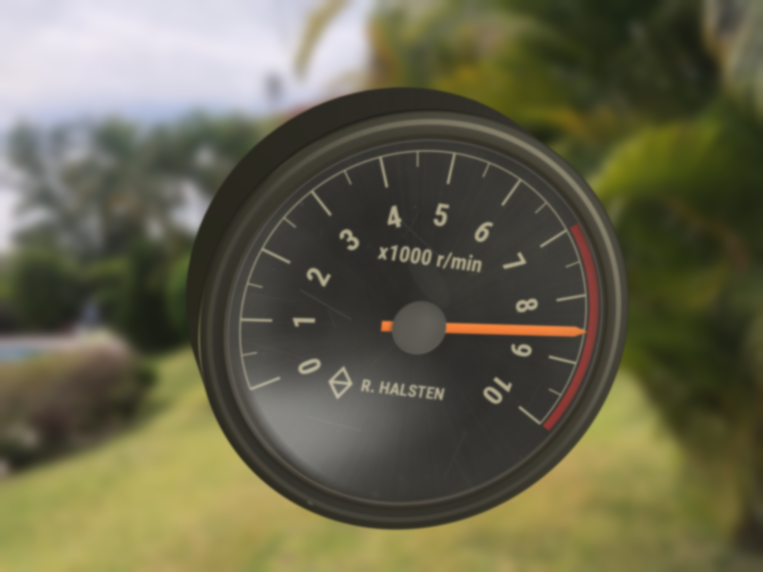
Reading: 8500 rpm
